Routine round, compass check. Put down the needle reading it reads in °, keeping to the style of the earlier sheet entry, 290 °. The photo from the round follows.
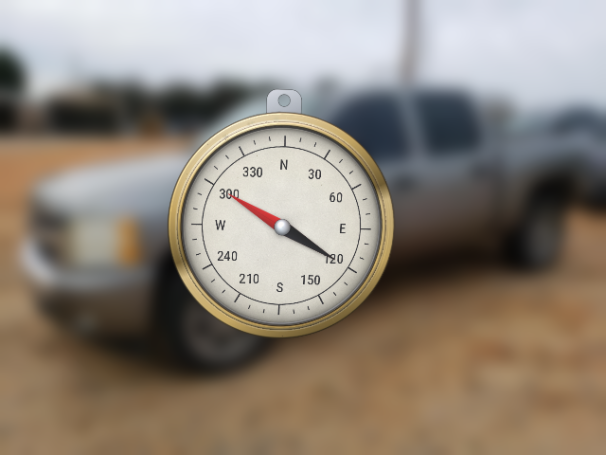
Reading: 300 °
